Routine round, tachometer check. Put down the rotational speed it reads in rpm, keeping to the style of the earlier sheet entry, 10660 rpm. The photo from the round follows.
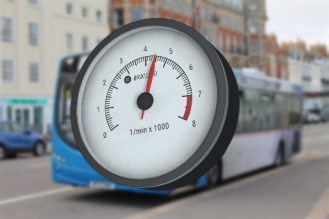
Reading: 4500 rpm
